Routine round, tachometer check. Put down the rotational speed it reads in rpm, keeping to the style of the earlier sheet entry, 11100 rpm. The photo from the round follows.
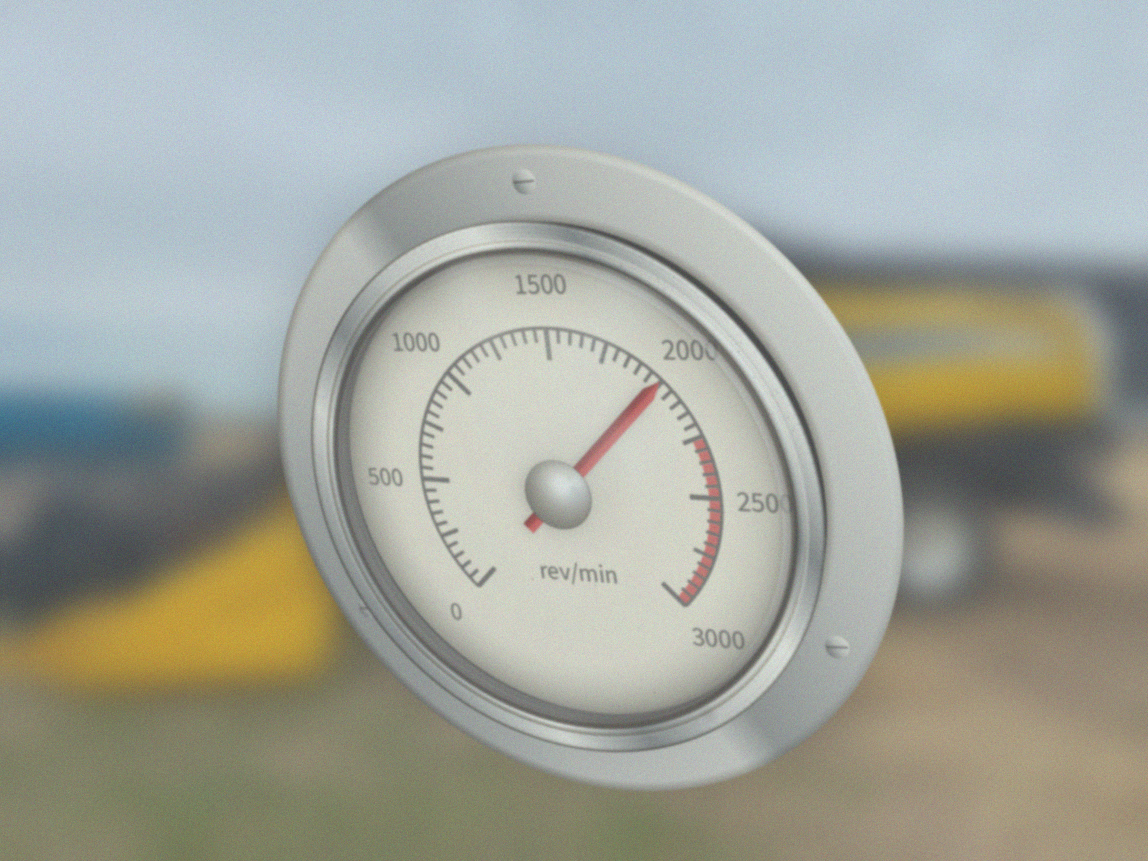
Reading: 2000 rpm
